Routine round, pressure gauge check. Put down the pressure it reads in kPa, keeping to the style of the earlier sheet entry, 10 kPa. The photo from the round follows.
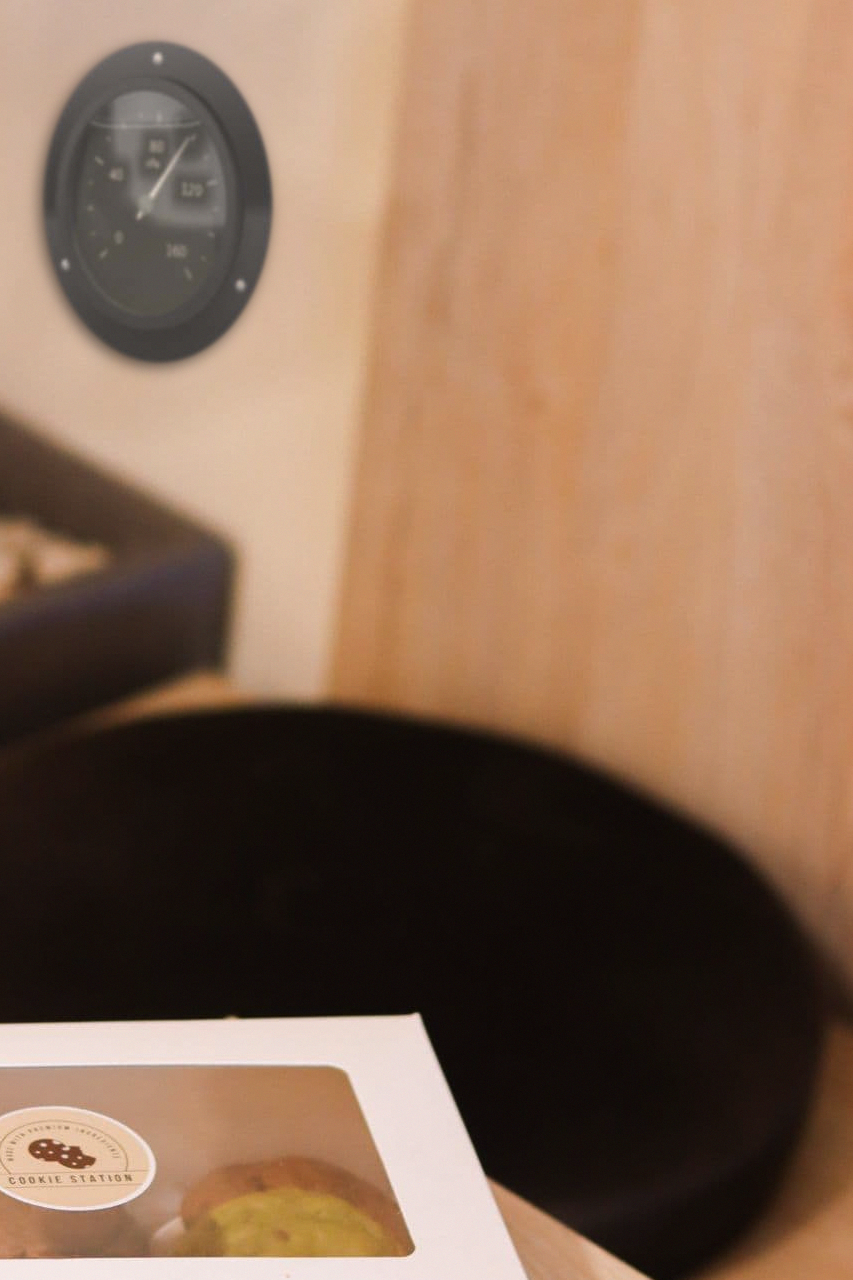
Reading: 100 kPa
